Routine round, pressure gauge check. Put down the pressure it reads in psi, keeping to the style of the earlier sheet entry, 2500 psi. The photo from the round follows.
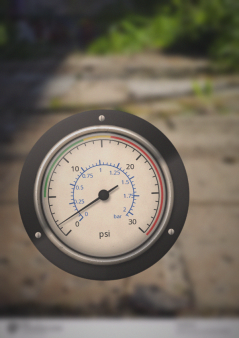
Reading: 1.5 psi
